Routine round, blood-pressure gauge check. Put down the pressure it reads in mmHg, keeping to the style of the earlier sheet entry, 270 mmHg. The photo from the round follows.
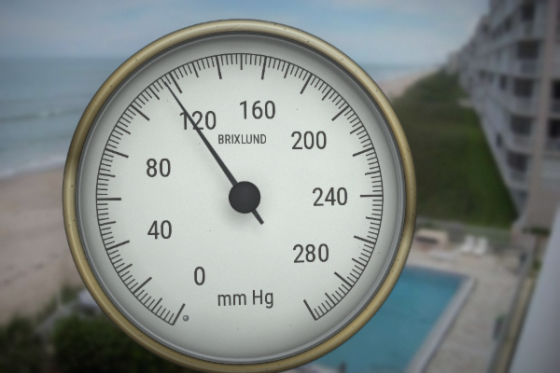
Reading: 116 mmHg
